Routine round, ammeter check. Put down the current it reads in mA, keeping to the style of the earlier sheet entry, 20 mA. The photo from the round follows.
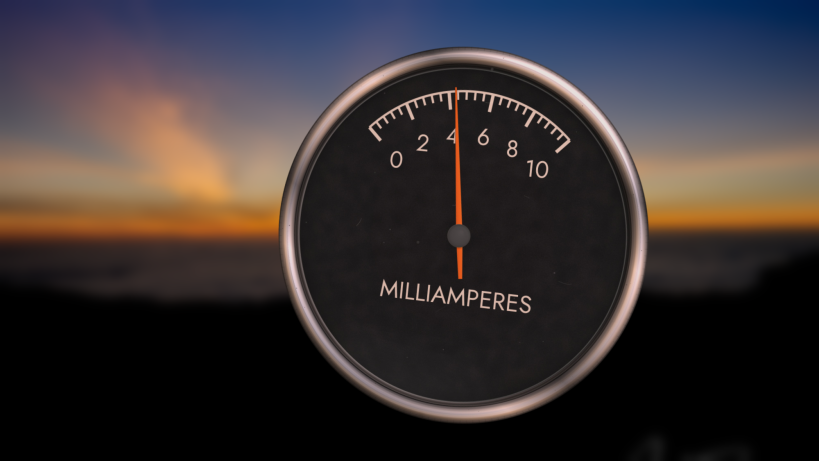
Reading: 4.4 mA
